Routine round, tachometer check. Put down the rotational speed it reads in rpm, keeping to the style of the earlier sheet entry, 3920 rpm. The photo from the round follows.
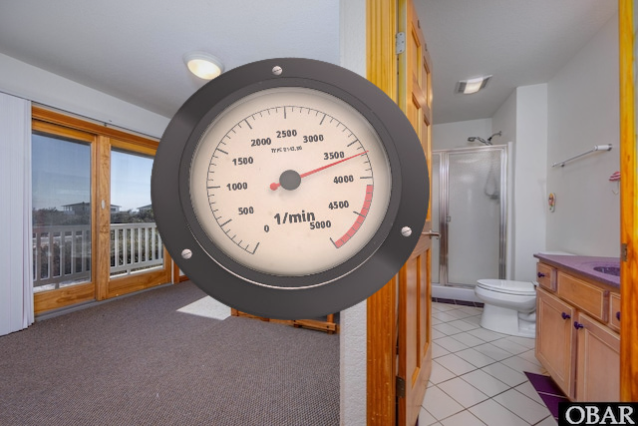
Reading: 3700 rpm
